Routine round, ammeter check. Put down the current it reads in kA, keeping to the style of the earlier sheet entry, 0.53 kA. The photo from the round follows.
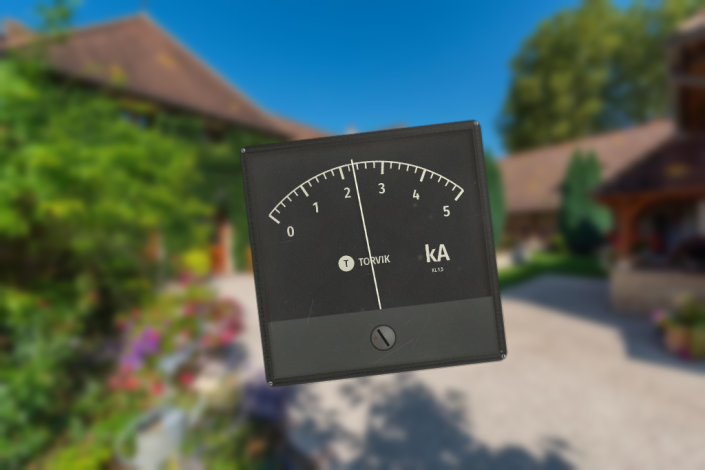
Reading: 2.3 kA
